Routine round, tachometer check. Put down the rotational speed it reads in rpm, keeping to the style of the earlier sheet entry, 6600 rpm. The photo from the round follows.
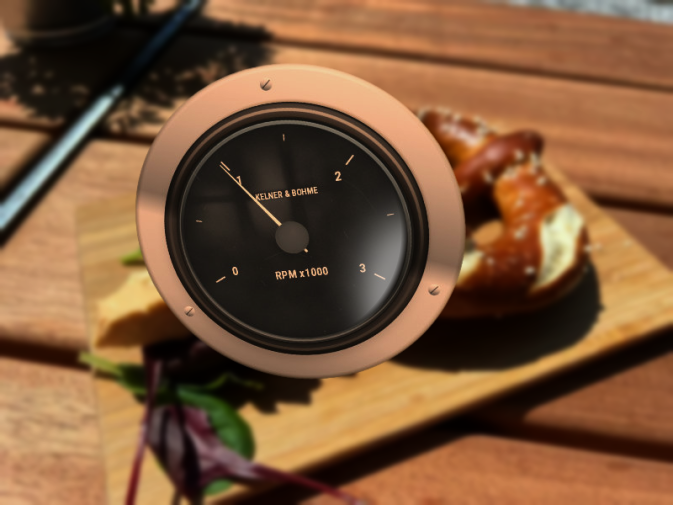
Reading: 1000 rpm
